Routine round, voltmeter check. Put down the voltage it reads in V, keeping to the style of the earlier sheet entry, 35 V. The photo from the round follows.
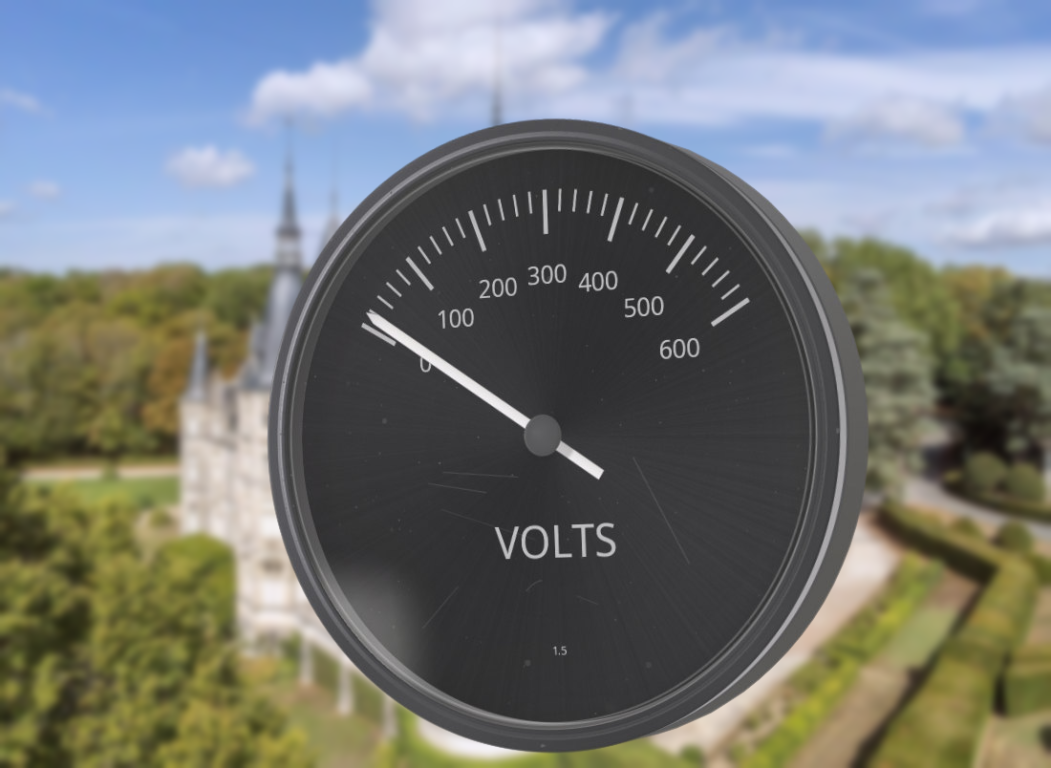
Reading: 20 V
